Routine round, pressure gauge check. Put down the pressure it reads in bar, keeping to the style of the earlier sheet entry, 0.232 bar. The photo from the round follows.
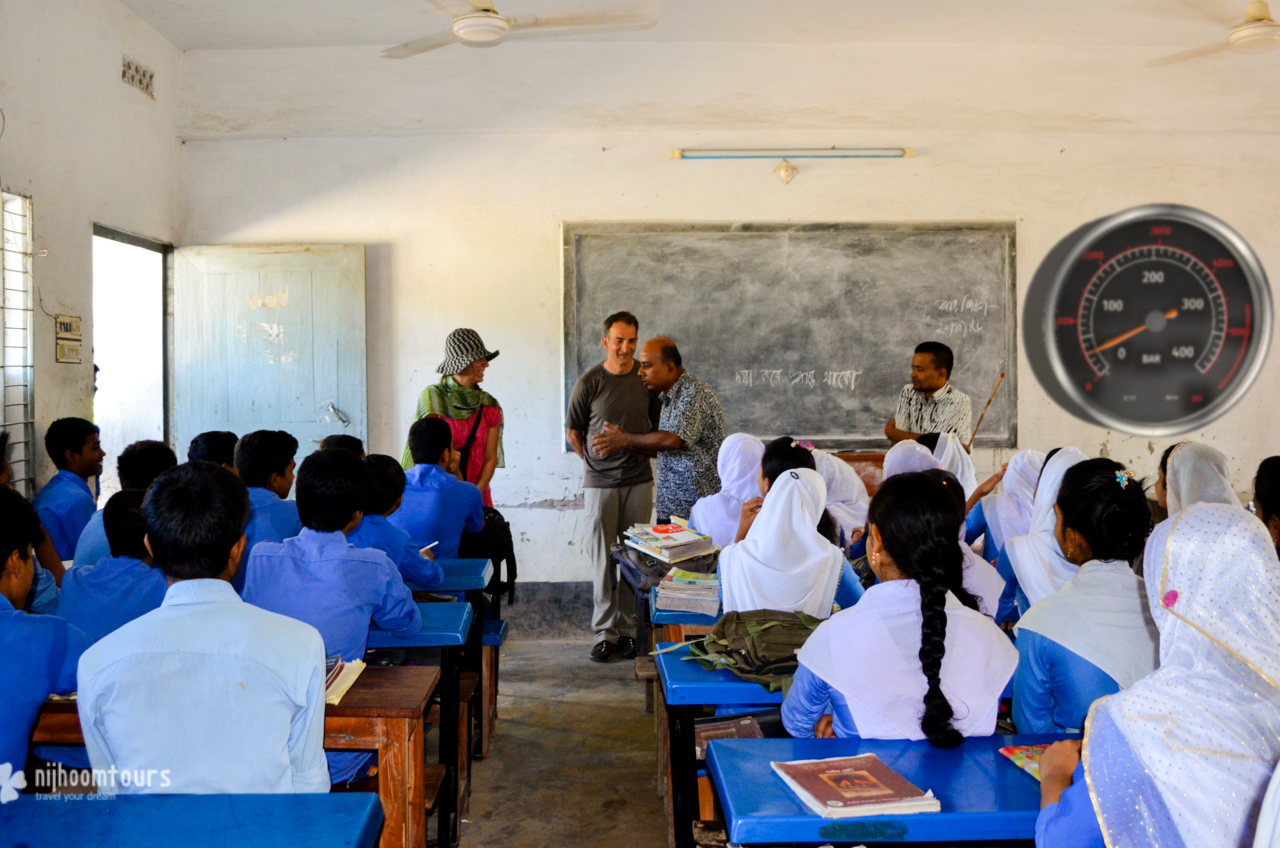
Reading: 30 bar
